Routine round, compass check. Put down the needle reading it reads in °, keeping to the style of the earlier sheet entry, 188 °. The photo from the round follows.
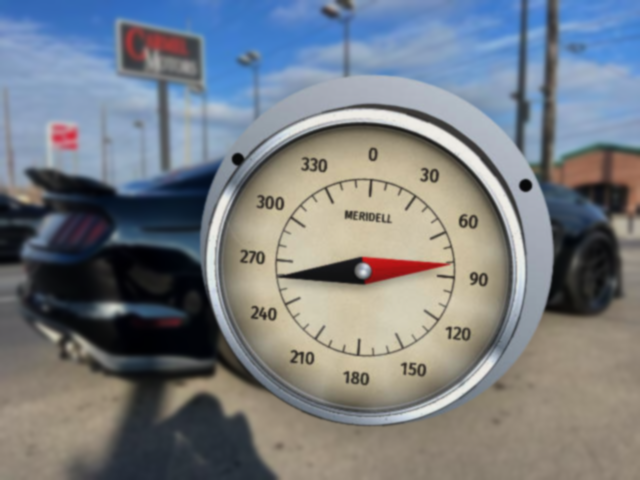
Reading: 80 °
